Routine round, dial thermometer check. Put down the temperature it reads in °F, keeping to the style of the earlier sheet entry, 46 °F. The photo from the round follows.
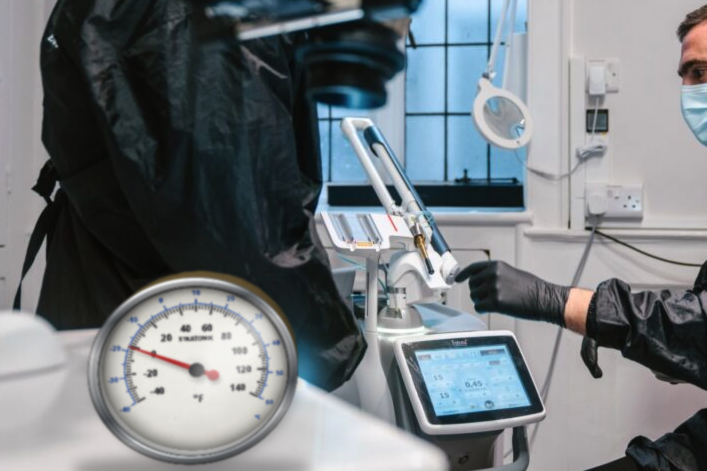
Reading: 0 °F
